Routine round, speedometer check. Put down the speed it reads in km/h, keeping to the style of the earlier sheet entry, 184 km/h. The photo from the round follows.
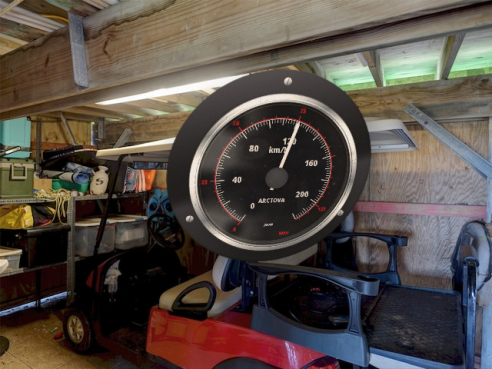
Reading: 120 km/h
